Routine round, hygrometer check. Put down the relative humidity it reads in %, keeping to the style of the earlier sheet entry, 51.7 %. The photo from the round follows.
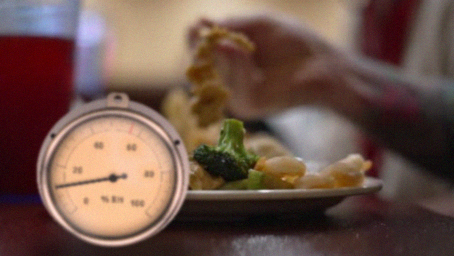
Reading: 12 %
